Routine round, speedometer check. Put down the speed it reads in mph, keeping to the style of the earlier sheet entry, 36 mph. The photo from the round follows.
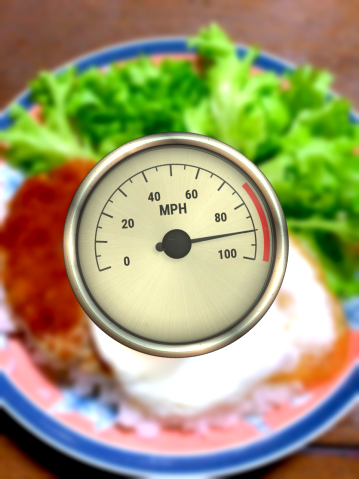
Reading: 90 mph
